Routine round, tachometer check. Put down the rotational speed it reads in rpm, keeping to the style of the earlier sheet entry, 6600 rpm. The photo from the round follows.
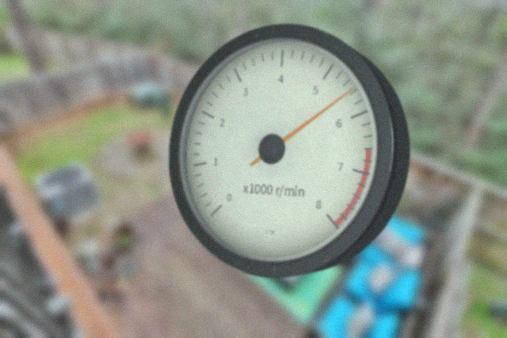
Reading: 5600 rpm
